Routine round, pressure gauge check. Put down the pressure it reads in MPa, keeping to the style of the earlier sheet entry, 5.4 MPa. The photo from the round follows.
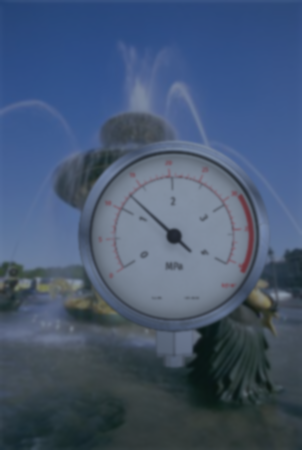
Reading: 1.25 MPa
